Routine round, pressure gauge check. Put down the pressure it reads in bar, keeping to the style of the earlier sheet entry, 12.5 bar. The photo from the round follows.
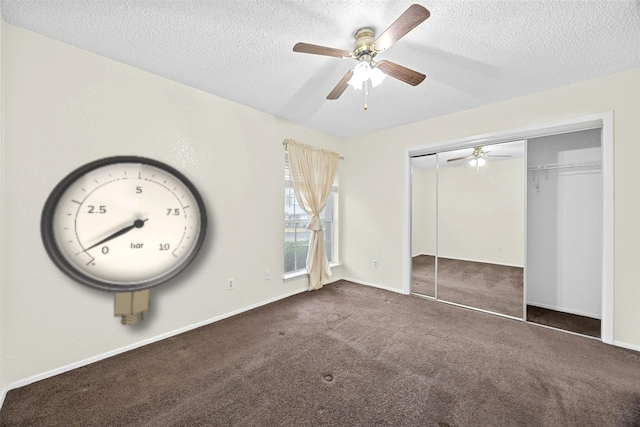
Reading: 0.5 bar
